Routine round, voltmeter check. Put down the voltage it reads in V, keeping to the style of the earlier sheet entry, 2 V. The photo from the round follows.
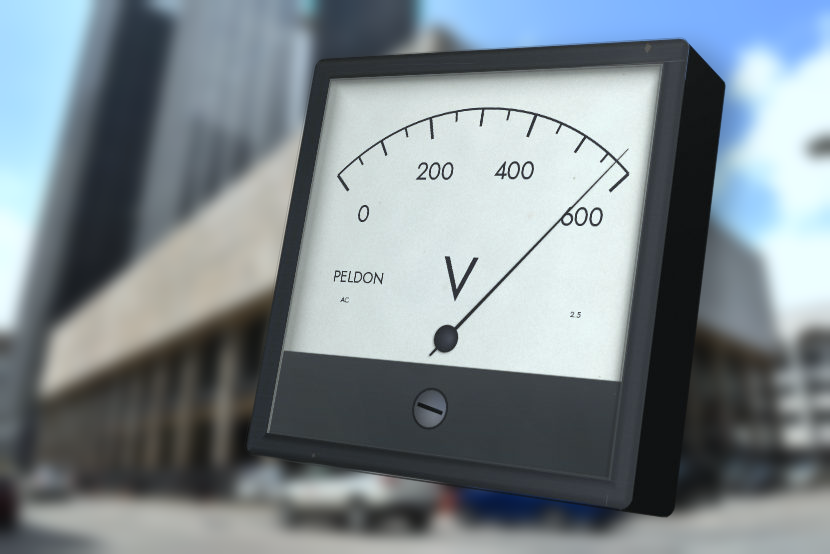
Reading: 575 V
